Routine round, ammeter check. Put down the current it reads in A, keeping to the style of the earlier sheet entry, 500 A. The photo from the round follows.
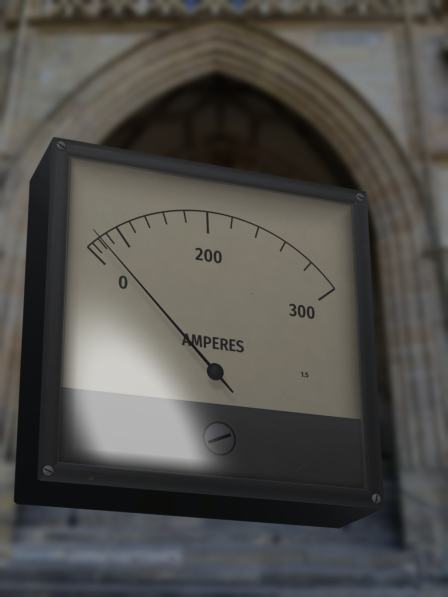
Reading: 60 A
